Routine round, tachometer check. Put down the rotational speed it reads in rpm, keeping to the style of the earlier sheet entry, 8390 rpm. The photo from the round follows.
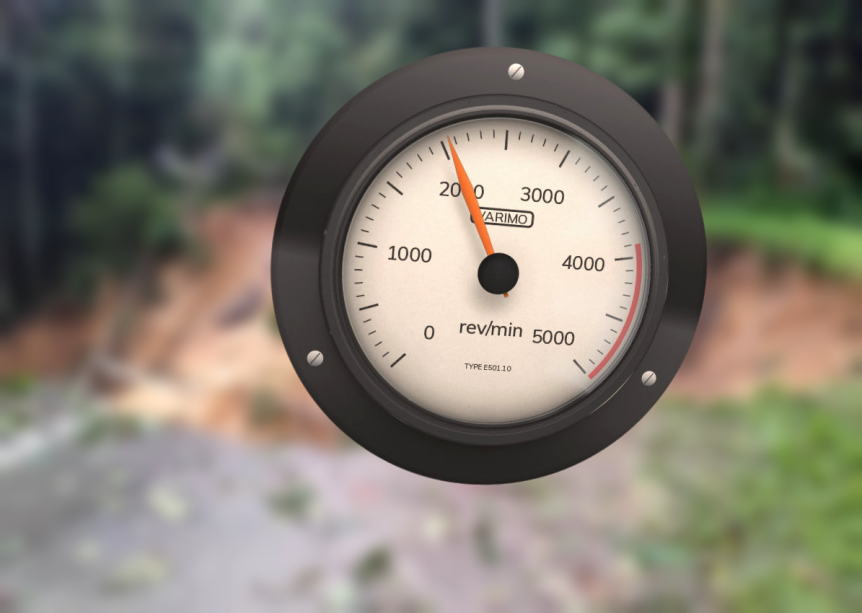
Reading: 2050 rpm
